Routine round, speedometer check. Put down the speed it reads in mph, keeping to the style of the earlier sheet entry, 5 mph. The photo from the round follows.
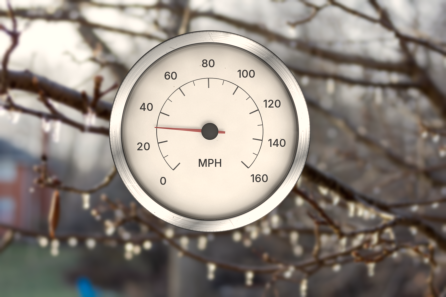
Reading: 30 mph
